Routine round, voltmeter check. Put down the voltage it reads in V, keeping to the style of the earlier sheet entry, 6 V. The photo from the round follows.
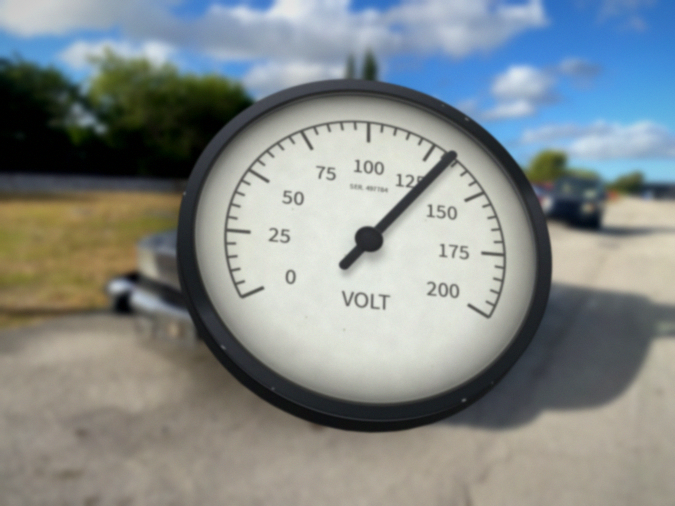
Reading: 132.5 V
